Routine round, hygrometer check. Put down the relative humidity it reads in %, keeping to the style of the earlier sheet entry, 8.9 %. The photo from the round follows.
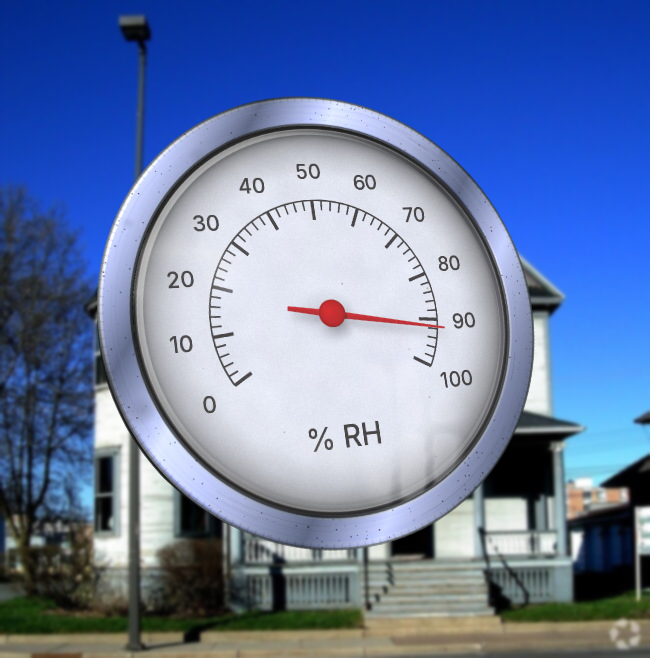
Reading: 92 %
